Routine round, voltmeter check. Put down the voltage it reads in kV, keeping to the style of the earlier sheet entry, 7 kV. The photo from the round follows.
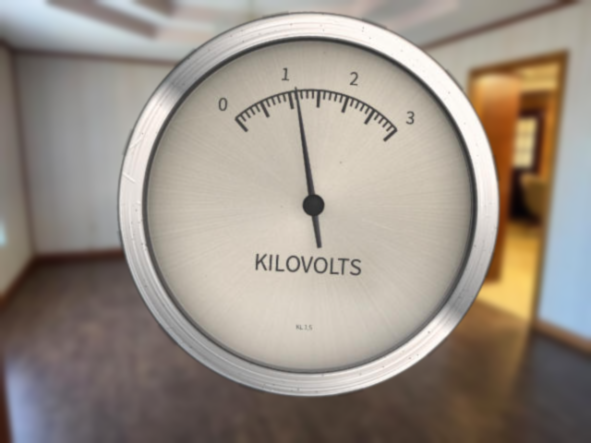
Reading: 1.1 kV
